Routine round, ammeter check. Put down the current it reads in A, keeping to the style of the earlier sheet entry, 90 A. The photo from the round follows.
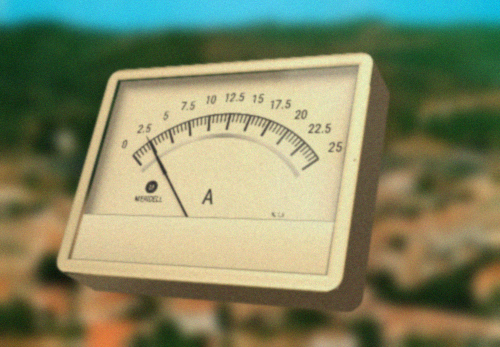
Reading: 2.5 A
